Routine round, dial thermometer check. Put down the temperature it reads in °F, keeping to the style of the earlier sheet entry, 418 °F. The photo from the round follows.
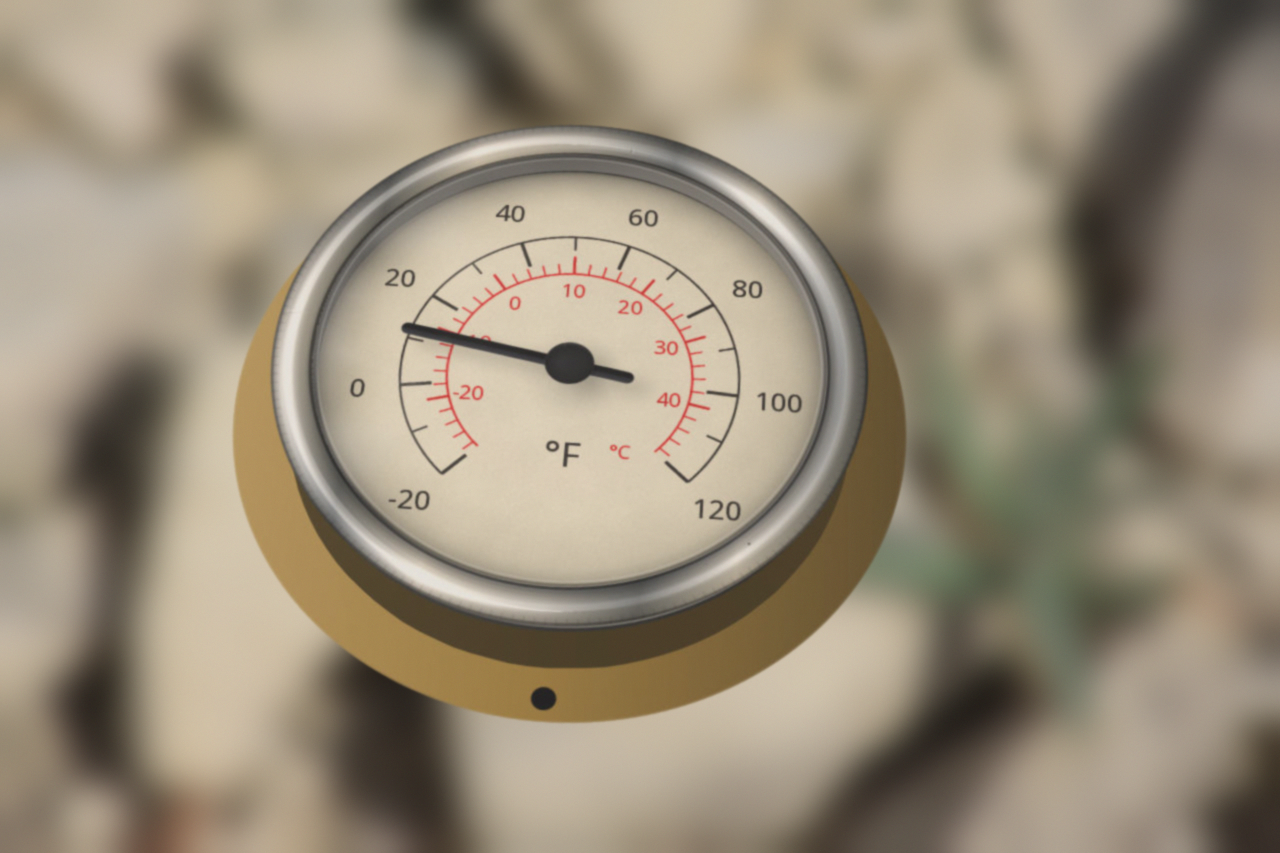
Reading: 10 °F
